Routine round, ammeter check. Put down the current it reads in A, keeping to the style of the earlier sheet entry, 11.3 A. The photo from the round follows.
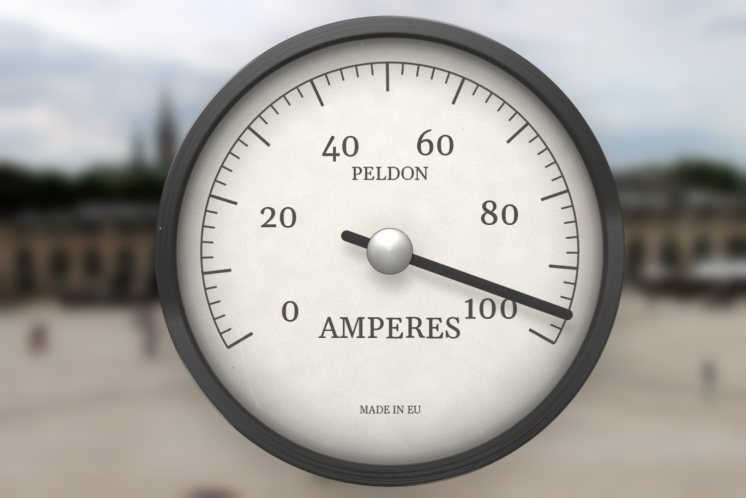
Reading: 96 A
